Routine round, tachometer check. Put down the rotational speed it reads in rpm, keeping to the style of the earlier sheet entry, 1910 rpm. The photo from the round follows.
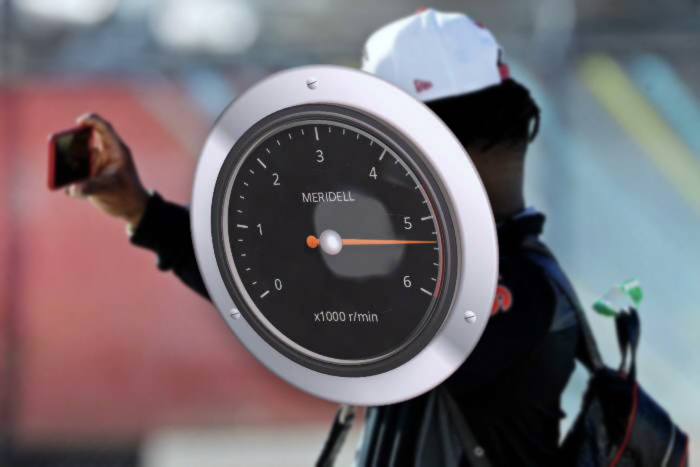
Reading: 5300 rpm
